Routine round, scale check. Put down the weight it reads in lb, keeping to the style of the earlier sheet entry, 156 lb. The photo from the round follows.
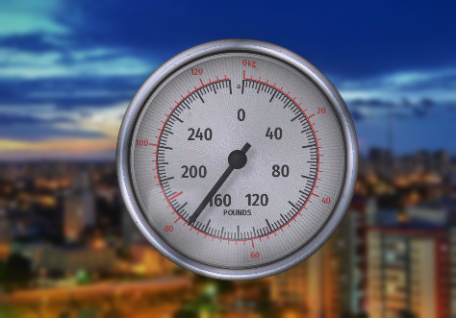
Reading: 170 lb
